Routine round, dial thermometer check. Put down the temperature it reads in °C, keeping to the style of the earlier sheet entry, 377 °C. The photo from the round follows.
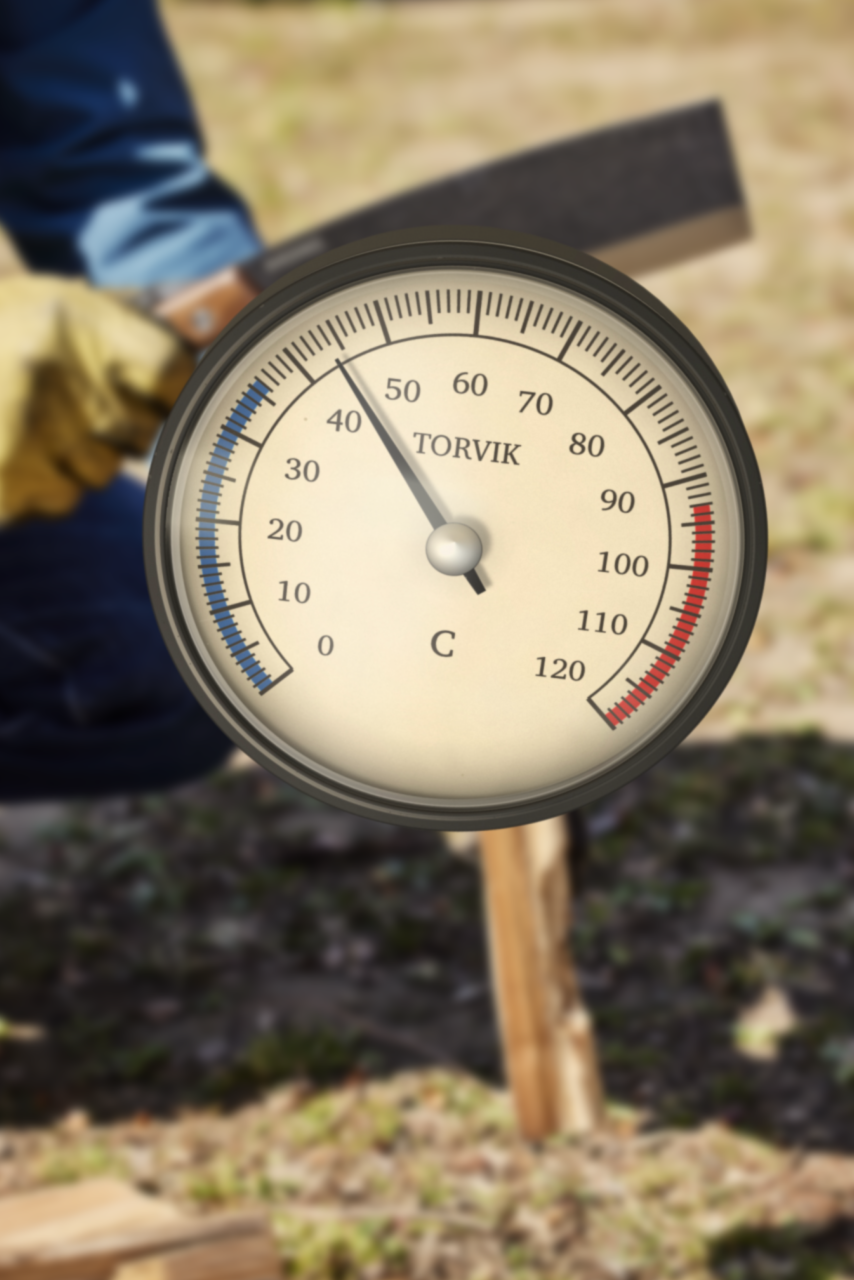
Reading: 44 °C
